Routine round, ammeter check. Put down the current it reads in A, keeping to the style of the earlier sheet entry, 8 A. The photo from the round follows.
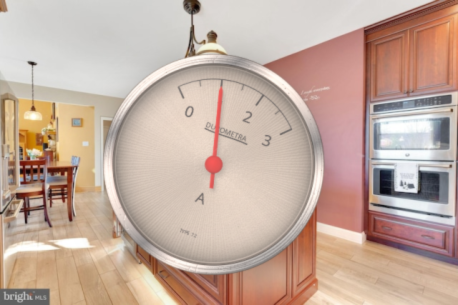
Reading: 1 A
